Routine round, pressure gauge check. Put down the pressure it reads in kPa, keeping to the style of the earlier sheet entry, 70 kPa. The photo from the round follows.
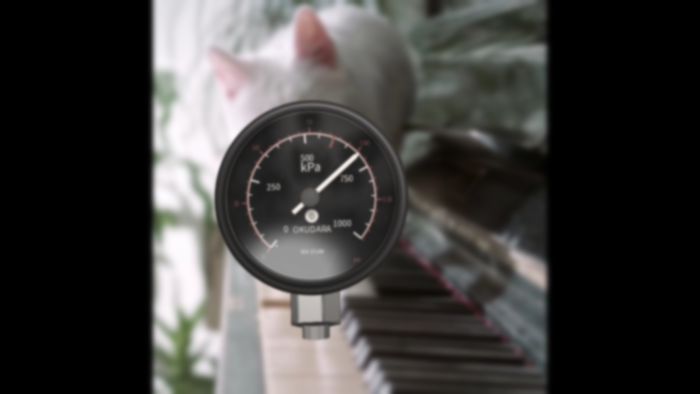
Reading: 700 kPa
